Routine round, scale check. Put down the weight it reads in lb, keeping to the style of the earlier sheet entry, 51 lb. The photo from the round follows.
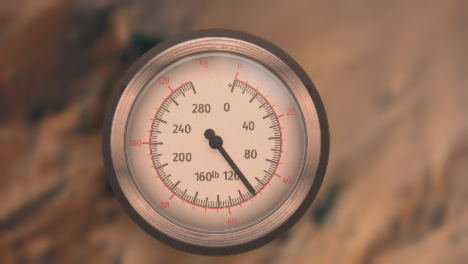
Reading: 110 lb
